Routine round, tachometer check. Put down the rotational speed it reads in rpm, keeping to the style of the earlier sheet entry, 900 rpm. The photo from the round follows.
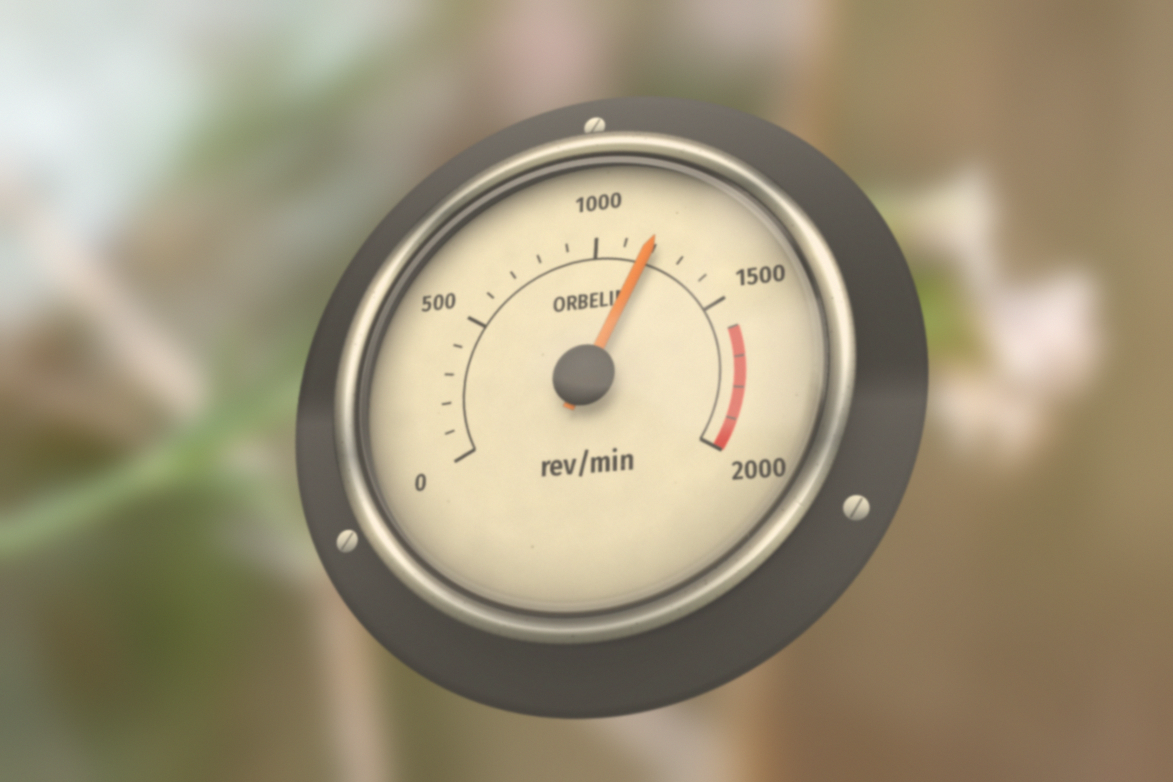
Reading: 1200 rpm
